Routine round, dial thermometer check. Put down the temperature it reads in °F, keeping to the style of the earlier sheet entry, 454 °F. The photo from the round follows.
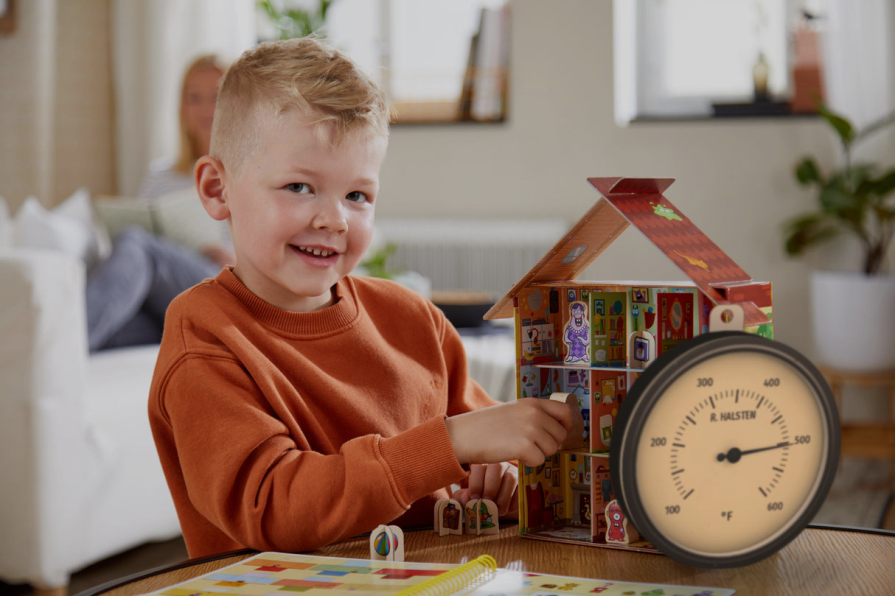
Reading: 500 °F
